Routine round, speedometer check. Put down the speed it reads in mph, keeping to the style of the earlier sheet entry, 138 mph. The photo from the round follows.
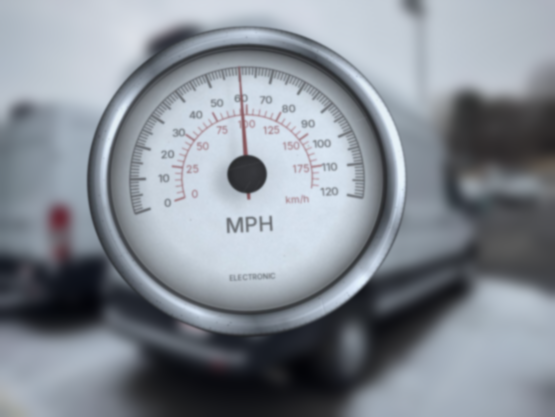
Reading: 60 mph
